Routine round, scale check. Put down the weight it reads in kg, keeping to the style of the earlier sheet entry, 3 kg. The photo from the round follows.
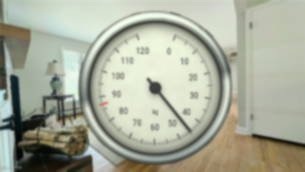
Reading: 45 kg
